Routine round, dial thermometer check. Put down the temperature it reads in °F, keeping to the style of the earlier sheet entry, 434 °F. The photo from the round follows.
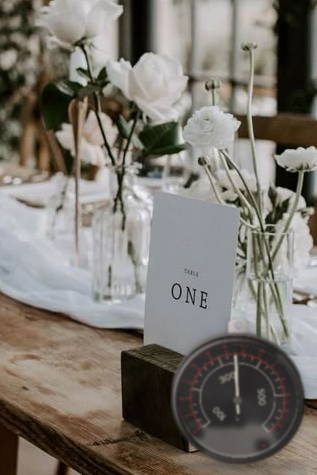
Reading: 340 °F
